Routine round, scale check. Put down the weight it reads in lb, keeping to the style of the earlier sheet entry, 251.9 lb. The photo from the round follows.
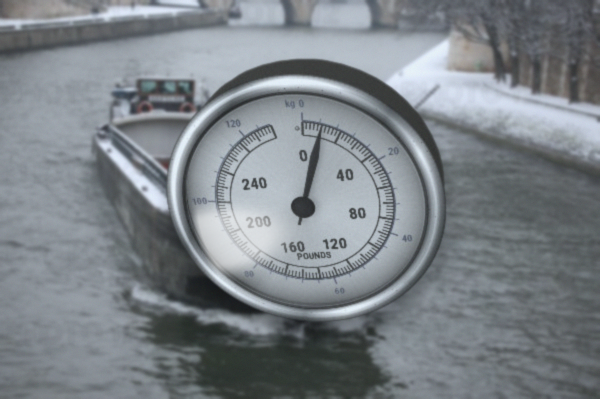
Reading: 10 lb
